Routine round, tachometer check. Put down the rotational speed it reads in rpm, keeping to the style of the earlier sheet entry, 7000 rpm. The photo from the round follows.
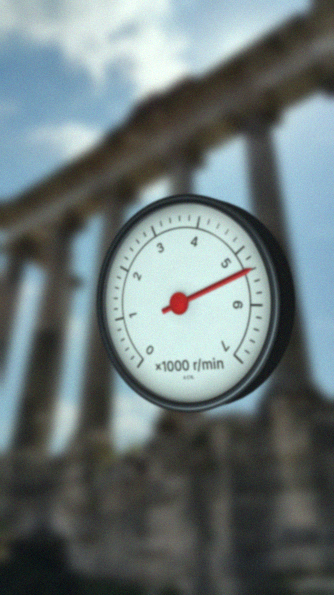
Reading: 5400 rpm
